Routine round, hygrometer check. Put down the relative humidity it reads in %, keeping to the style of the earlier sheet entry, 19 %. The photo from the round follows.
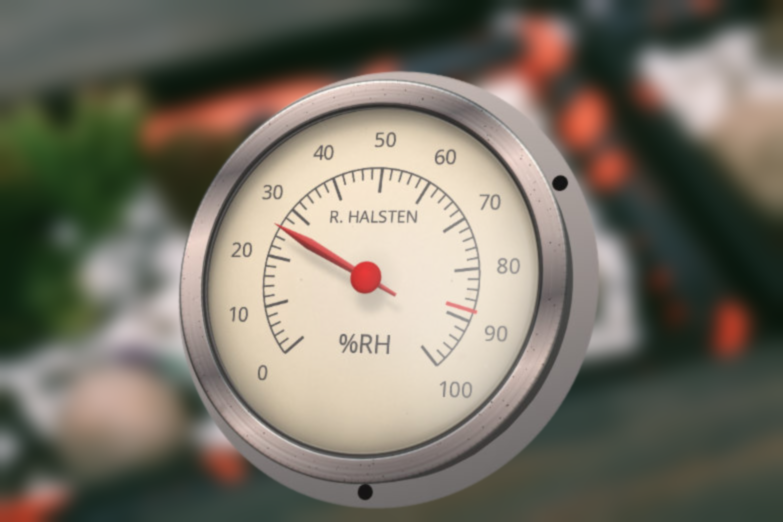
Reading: 26 %
